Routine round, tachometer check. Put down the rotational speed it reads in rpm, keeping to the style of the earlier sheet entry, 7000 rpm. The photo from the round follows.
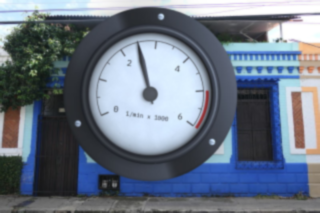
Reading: 2500 rpm
